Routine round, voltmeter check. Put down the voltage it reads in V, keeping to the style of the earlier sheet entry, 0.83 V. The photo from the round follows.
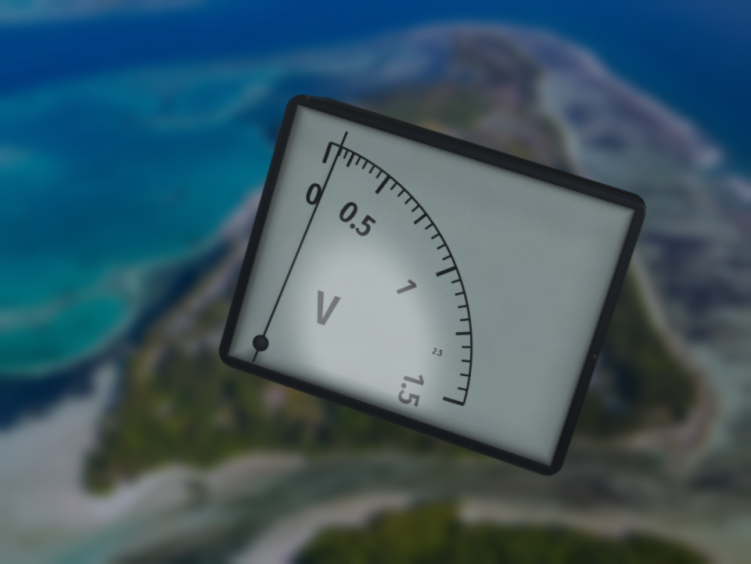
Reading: 0.15 V
